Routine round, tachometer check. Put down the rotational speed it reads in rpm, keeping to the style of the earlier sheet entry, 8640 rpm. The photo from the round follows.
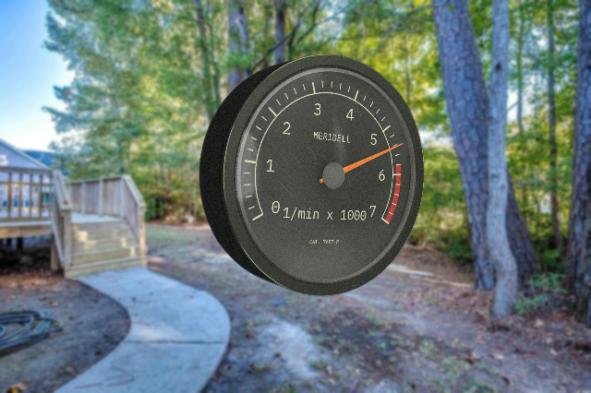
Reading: 5400 rpm
